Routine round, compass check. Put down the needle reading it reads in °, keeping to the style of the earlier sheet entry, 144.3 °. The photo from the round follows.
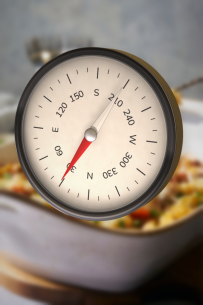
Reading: 30 °
